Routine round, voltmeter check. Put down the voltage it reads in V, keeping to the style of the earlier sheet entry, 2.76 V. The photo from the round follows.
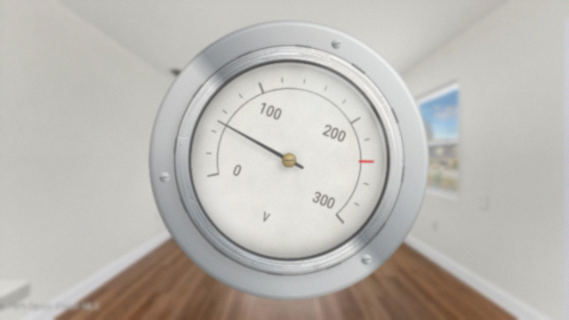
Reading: 50 V
